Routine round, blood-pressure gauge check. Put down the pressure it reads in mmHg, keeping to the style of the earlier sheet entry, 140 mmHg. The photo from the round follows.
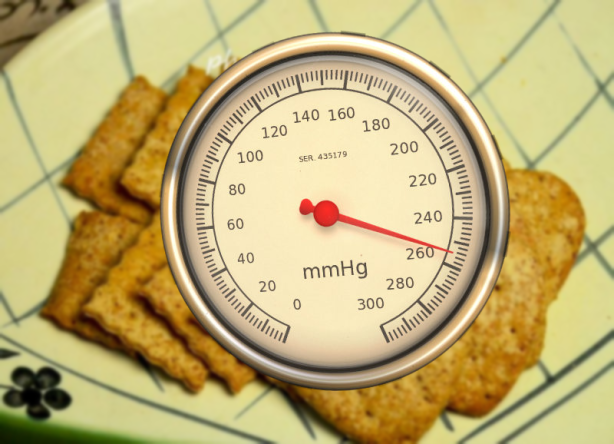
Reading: 254 mmHg
